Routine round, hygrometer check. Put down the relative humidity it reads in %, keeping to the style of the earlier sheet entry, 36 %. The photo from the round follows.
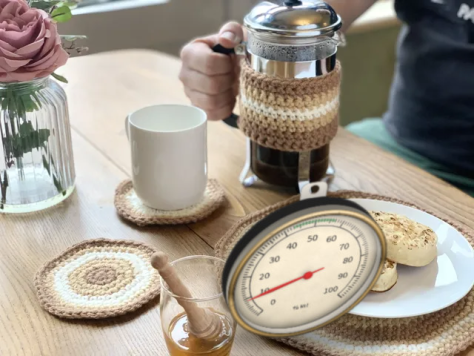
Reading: 10 %
